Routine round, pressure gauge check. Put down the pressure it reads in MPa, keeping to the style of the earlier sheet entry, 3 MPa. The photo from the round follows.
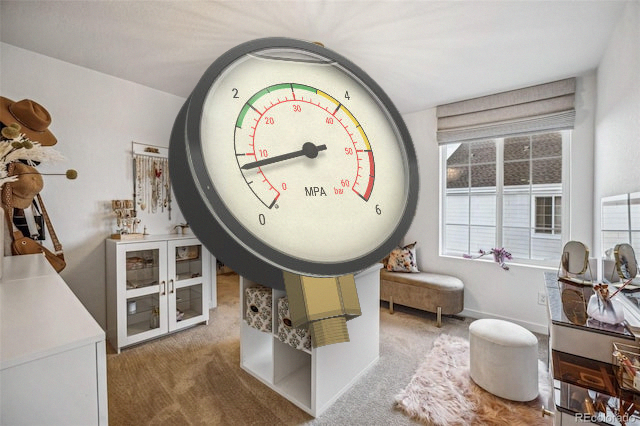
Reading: 0.75 MPa
